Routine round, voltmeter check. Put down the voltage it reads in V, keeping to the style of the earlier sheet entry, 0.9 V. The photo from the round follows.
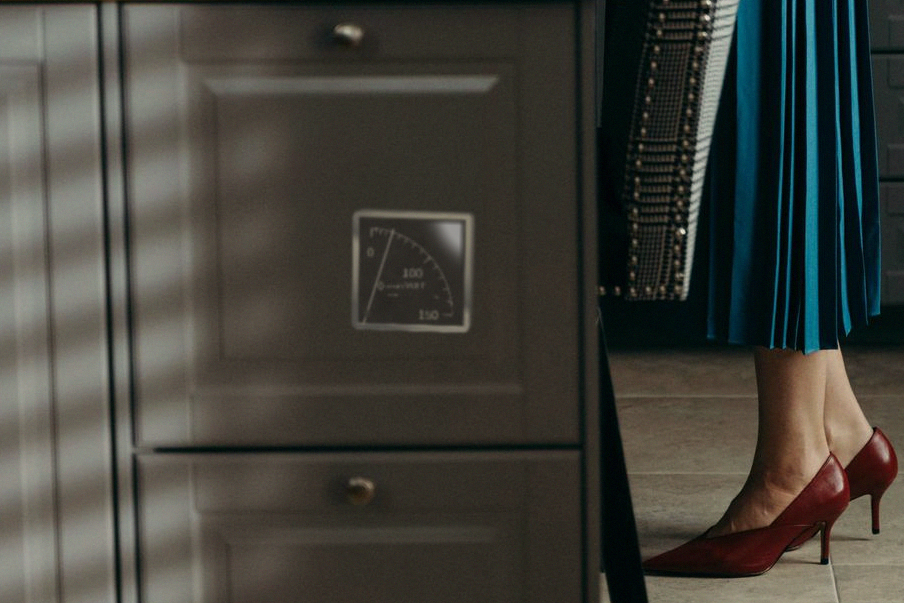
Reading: 50 V
